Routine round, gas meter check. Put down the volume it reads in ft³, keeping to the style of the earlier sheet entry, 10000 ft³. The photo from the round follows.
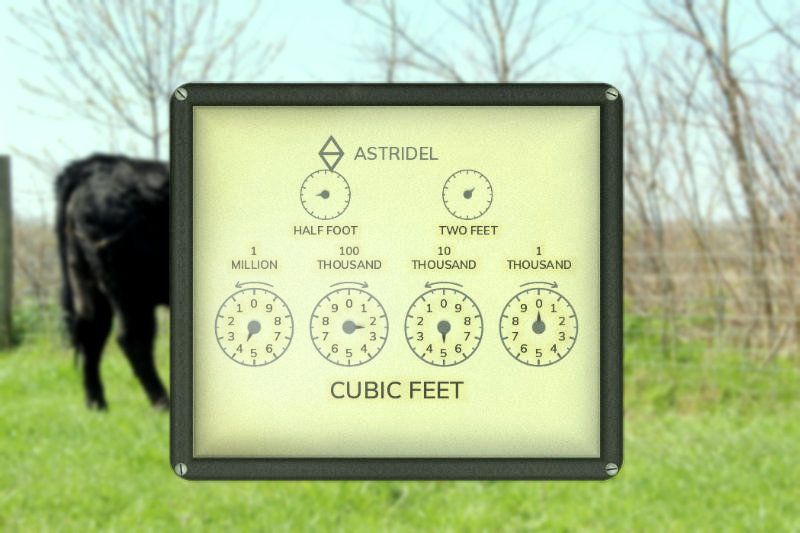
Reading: 425000 ft³
